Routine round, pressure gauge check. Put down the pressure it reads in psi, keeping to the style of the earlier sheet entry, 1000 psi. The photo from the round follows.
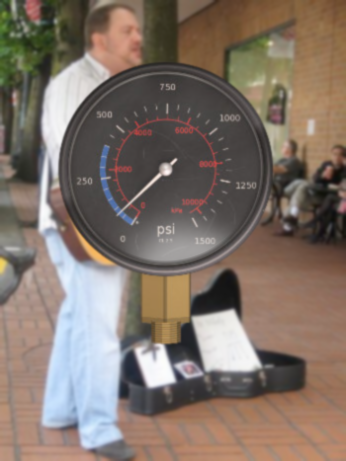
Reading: 75 psi
